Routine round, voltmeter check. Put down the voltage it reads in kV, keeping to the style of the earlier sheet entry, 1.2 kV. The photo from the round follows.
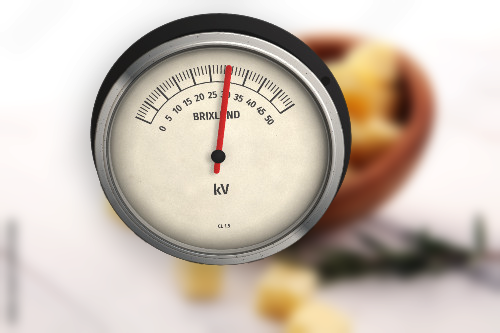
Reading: 30 kV
